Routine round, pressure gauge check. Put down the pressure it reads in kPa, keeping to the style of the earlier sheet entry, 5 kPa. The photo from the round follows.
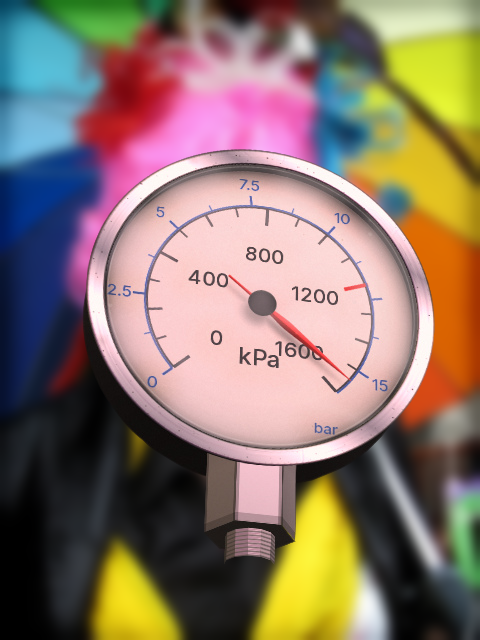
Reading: 1550 kPa
